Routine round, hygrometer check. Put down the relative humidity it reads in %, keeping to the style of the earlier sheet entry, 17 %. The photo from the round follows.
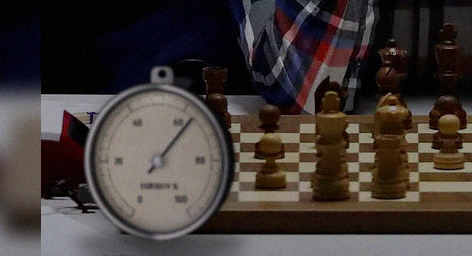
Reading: 64 %
